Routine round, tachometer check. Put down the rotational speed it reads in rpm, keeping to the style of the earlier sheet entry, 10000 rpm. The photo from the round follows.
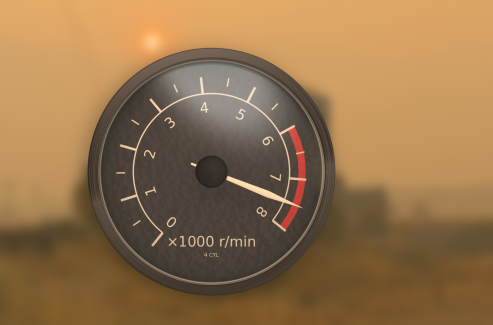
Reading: 7500 rpm
